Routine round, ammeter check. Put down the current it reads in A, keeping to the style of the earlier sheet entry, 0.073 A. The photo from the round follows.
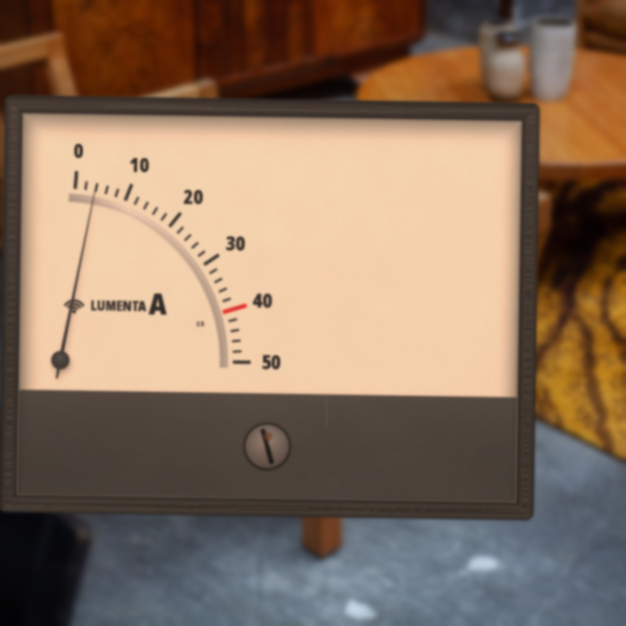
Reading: 4 A
